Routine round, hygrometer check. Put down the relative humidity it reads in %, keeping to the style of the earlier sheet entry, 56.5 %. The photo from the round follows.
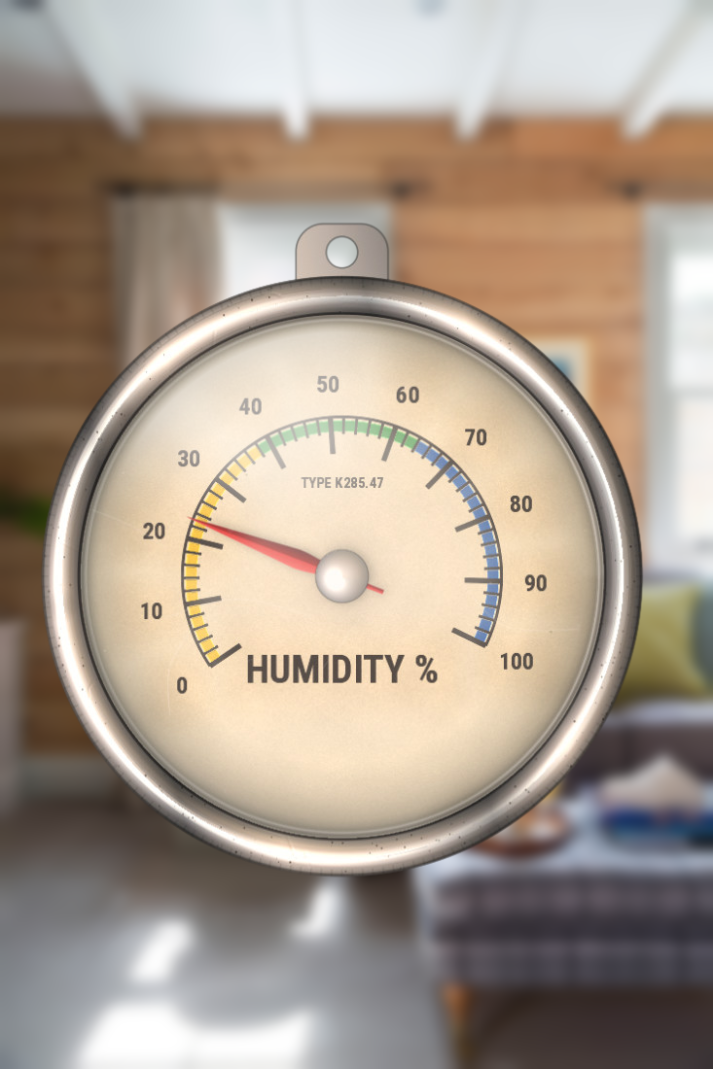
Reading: 23 %
